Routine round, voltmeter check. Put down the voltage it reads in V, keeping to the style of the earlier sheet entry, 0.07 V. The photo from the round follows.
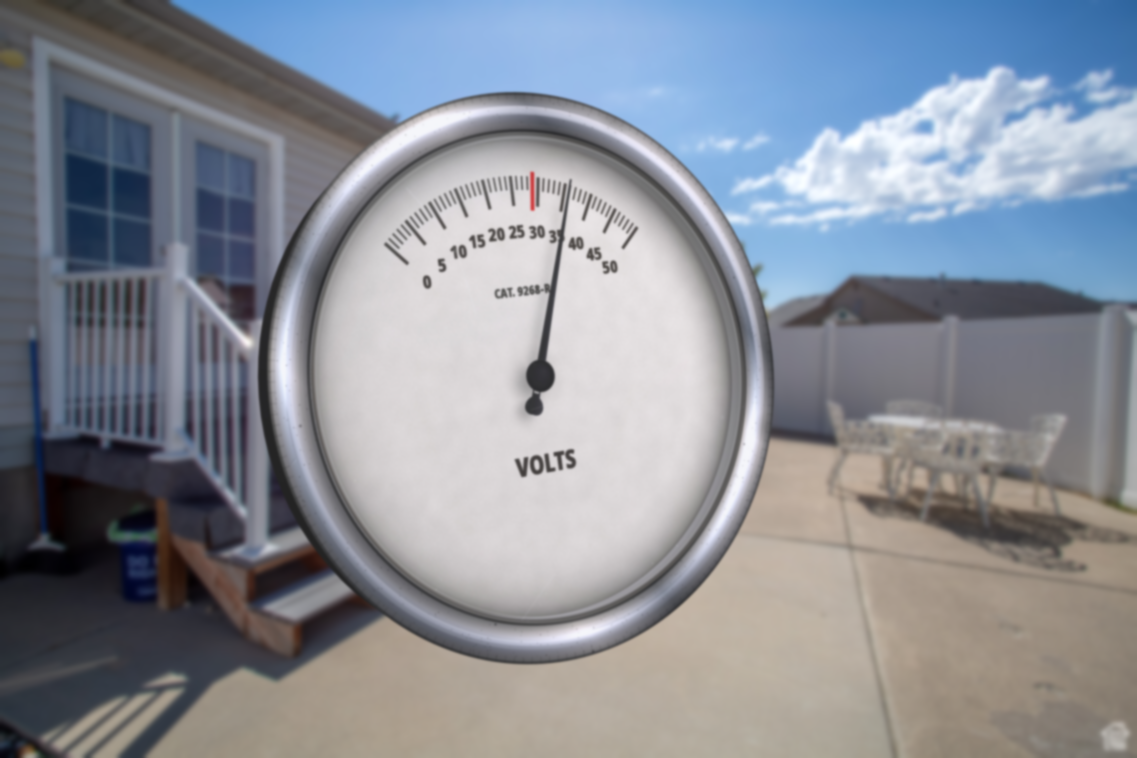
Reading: 35 V
